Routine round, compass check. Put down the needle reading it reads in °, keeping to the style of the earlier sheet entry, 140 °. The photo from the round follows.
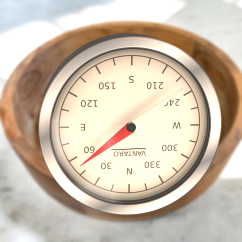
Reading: 52.5 °
